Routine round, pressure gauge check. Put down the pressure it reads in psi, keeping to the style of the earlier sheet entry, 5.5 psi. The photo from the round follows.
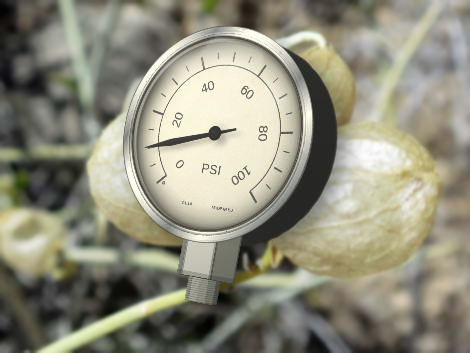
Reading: 10 psi
